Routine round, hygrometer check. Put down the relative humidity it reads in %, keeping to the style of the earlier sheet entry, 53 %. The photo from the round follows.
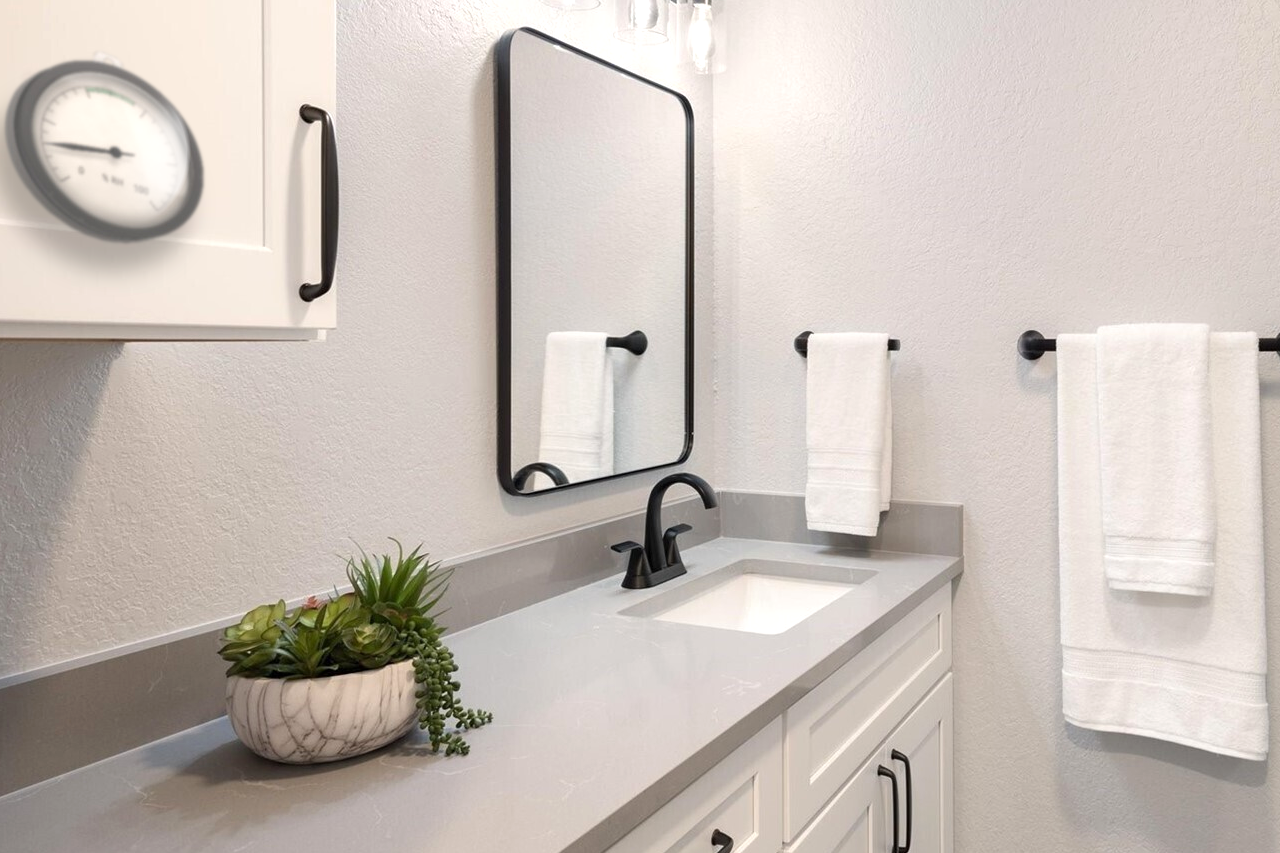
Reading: 12 %
